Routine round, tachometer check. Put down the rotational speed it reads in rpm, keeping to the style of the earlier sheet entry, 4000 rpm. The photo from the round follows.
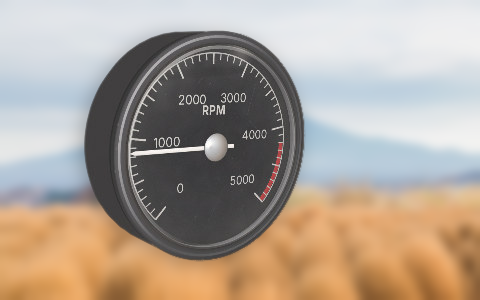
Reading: 850 rpm
